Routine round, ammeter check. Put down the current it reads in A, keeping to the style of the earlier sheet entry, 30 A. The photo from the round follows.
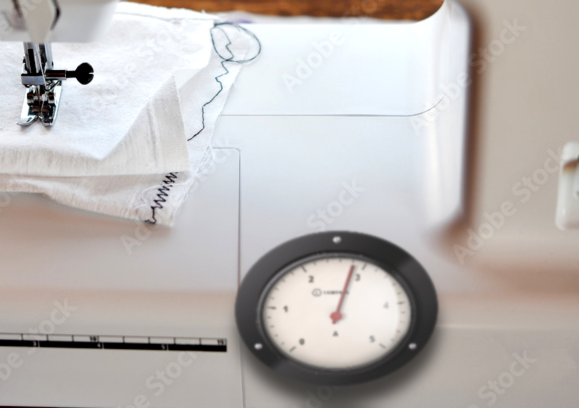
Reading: 2.8 A
